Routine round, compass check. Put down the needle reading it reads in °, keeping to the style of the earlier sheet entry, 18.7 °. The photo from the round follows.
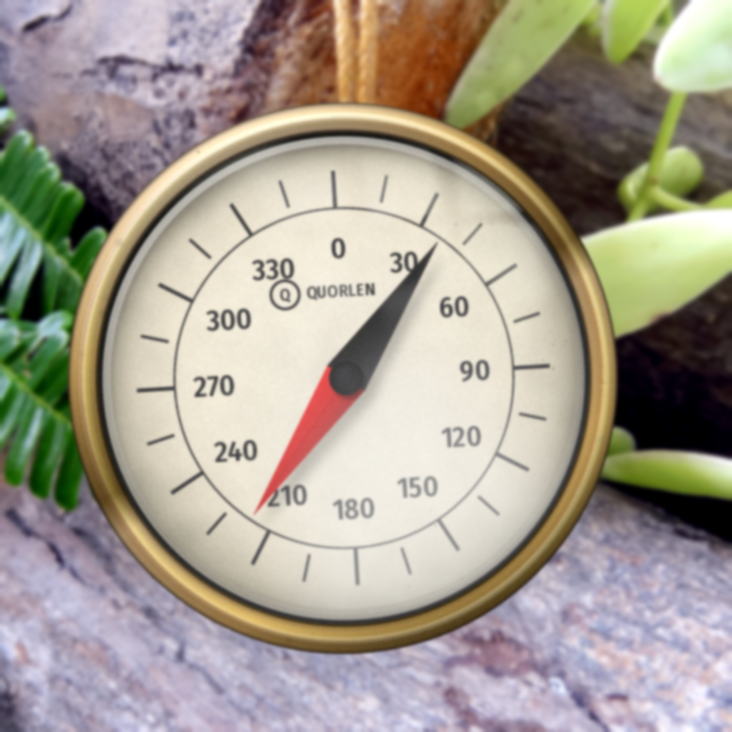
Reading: 217.5 °
